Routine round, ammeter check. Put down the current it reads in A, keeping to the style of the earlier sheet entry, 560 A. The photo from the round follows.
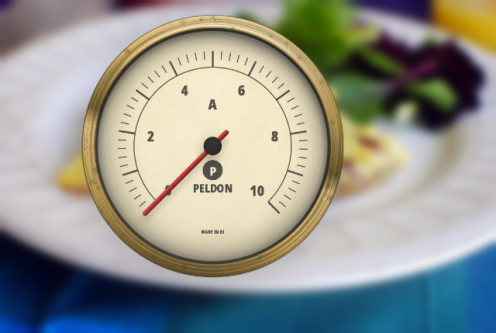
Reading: 0 A
